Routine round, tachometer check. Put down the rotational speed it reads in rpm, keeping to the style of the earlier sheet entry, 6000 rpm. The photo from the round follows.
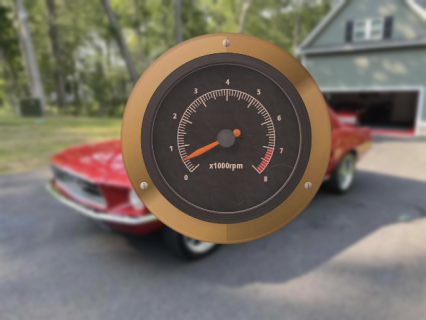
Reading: 500 rpm
